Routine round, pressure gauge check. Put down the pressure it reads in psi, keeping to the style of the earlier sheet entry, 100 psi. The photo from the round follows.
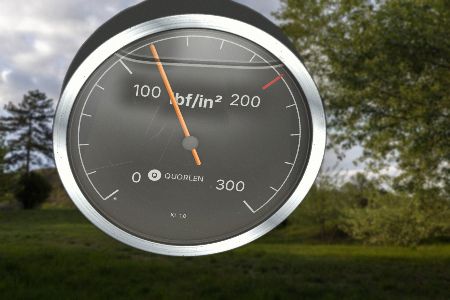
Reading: 120 psi
